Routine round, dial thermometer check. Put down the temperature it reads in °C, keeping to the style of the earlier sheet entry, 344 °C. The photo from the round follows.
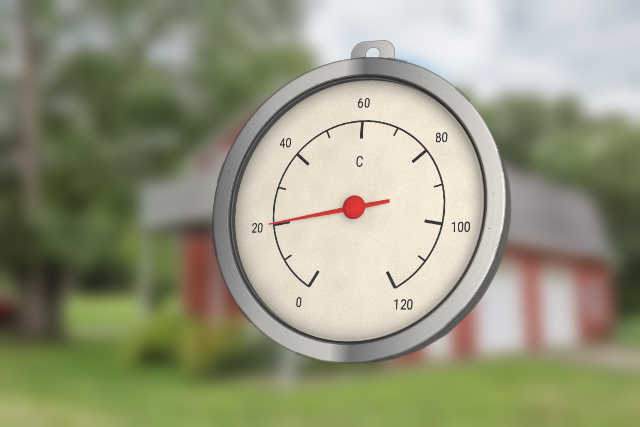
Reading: 20 °C
